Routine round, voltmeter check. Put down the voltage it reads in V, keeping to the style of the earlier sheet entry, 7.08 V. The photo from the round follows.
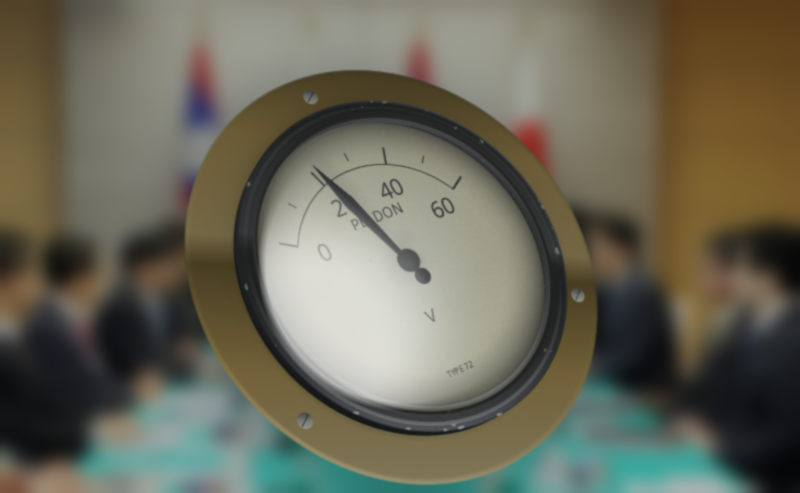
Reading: 20 V
